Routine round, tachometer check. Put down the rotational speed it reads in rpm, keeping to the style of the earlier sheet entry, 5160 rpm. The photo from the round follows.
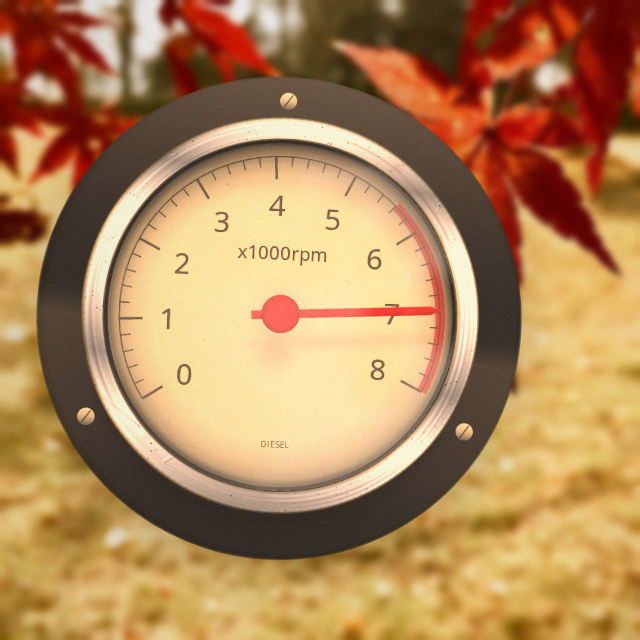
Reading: 7000 rpm
